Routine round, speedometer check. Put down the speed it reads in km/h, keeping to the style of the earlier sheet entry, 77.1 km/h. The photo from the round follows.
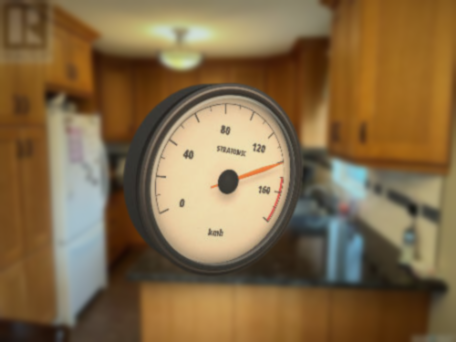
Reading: 140 km/h
